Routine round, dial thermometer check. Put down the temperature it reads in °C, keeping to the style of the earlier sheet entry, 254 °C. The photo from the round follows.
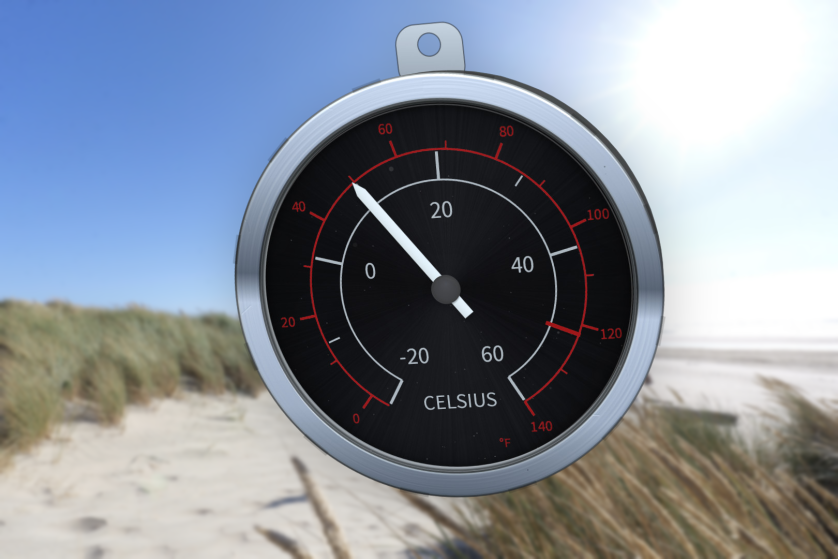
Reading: 10 °C
